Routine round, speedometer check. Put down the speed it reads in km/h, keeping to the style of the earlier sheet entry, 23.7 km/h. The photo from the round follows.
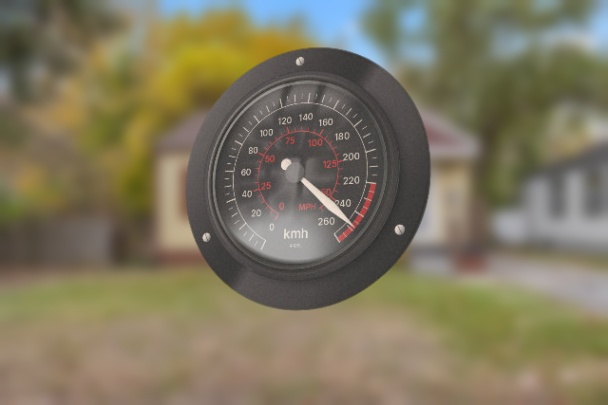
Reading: 247.5 km/h
